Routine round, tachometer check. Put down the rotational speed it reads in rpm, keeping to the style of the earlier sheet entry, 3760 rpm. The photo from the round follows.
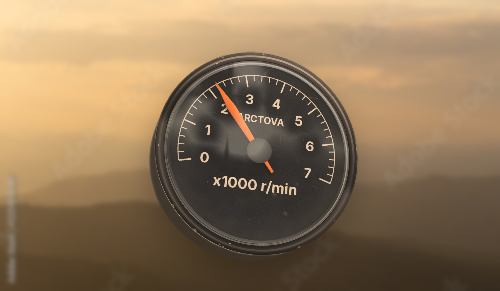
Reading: 2200 rpm
